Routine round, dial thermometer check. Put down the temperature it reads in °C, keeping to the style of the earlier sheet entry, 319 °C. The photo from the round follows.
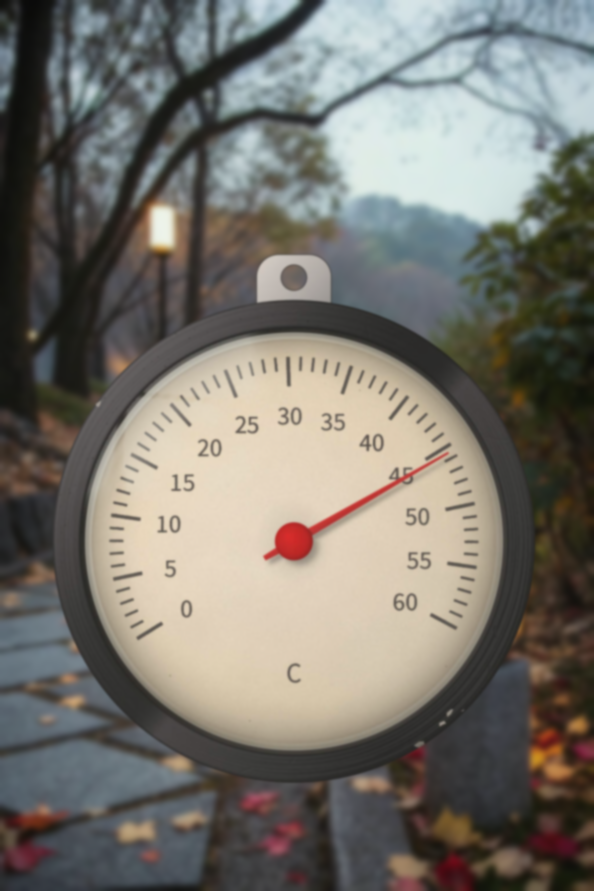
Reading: 45.5 °C
